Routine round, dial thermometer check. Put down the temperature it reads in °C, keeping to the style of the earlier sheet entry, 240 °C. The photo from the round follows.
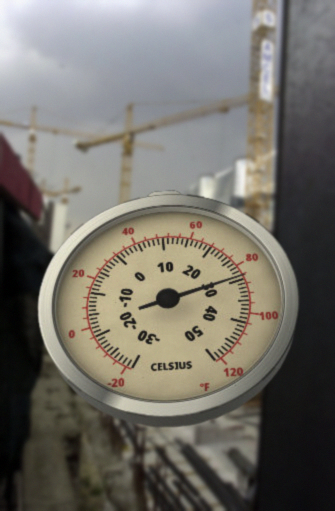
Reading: 30 °C
